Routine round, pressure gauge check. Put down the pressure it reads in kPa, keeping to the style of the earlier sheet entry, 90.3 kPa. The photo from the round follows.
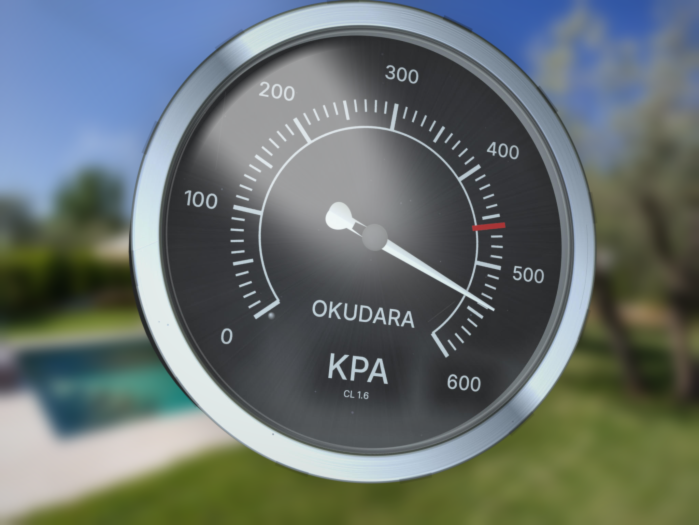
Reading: 540 kPa
